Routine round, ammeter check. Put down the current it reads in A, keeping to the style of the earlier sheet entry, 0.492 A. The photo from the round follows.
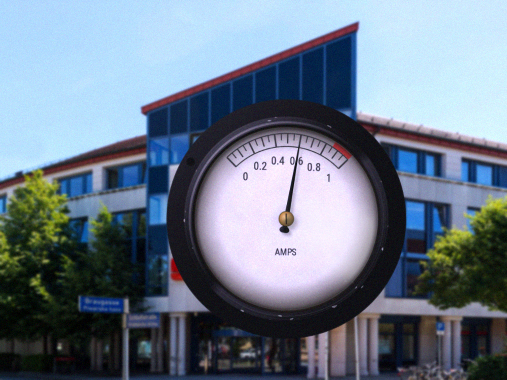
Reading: 0.6 A
